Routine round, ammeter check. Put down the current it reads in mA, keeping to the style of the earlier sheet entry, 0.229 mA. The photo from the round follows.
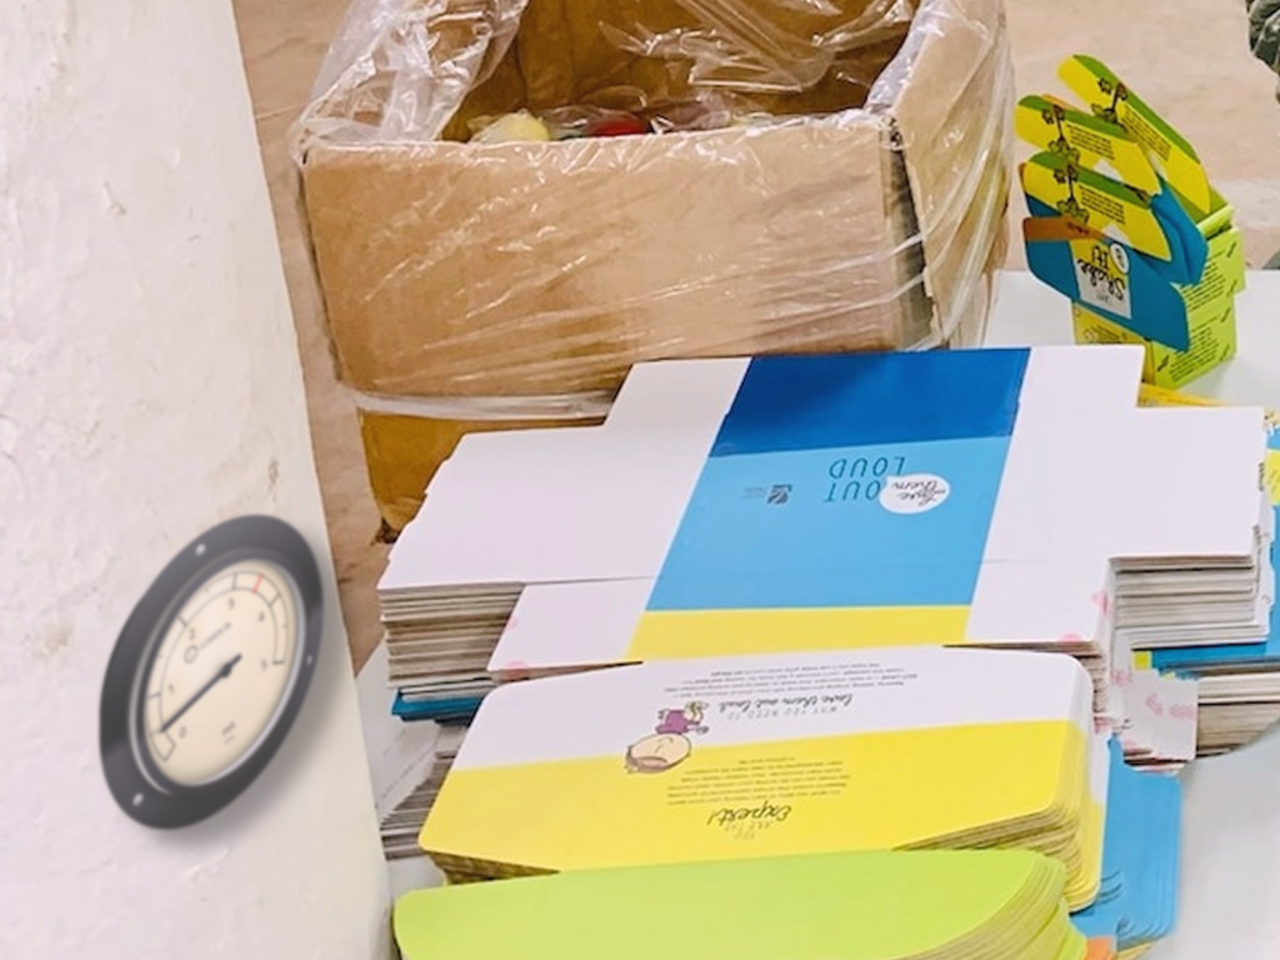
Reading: 0.5 mA
